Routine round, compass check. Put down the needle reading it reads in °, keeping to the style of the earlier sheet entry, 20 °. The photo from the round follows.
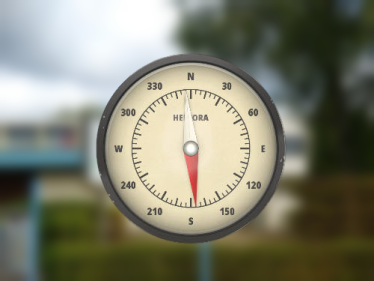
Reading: 175 °
